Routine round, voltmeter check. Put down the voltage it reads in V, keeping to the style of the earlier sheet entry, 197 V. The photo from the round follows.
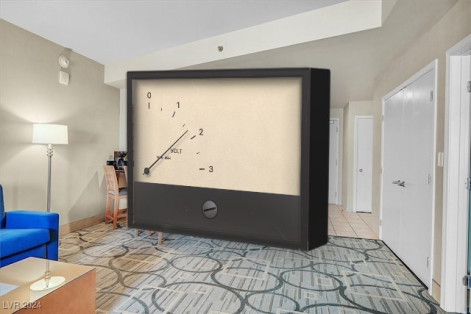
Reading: 1.75 V
